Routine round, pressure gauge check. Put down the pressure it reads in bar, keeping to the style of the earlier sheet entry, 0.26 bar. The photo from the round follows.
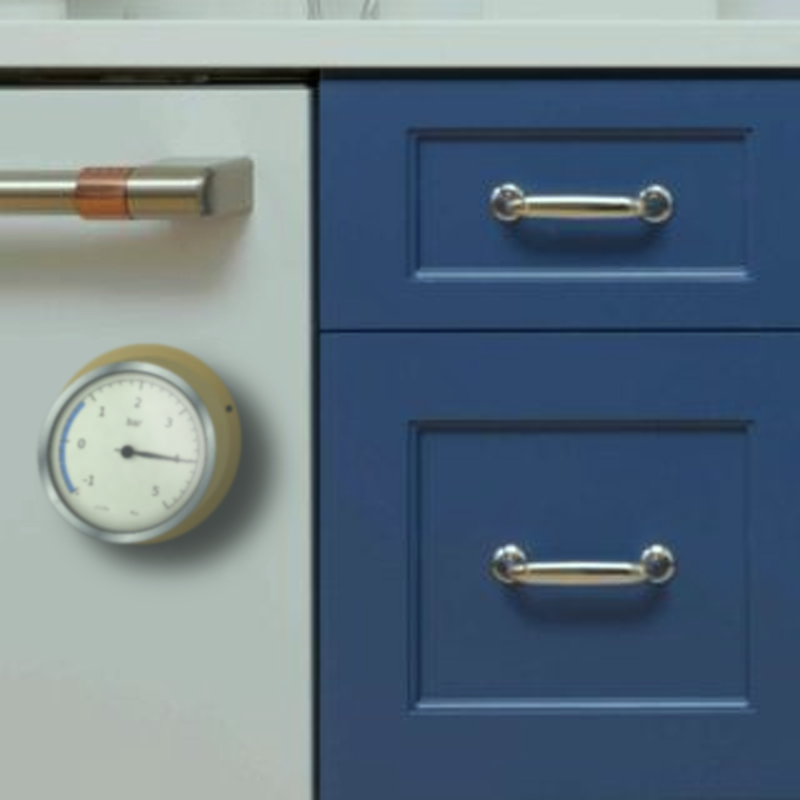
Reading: 4 bar
